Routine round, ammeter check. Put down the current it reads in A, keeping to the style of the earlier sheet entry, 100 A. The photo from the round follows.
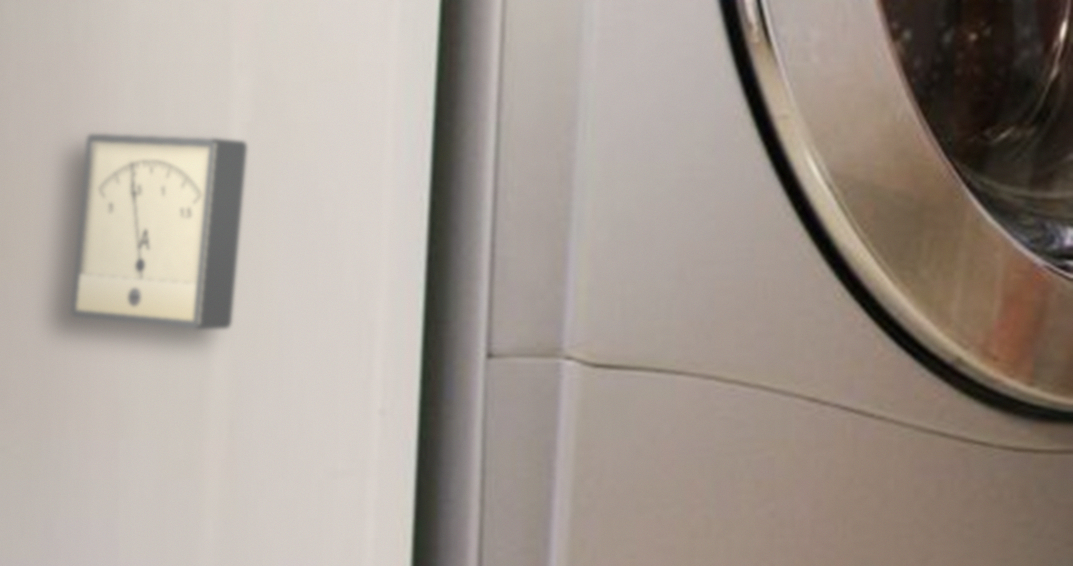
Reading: 0.5 A
